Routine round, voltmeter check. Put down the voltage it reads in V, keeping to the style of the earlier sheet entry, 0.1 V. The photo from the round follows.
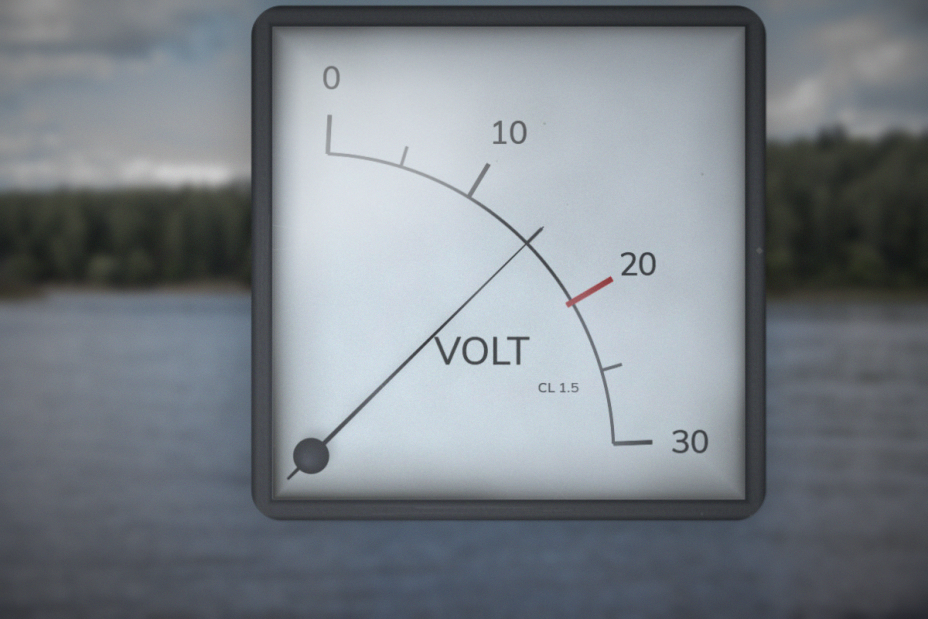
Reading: 15 V
